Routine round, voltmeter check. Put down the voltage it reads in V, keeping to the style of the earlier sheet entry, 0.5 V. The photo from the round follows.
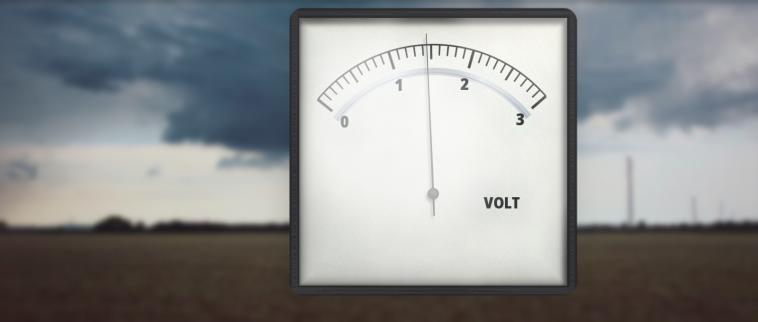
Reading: 1.45 V
